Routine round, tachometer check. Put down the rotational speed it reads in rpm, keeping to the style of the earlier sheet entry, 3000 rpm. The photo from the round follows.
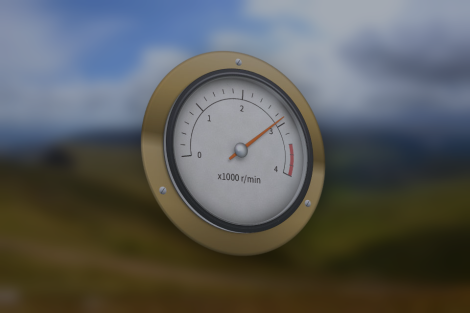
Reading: 2900 rpm
